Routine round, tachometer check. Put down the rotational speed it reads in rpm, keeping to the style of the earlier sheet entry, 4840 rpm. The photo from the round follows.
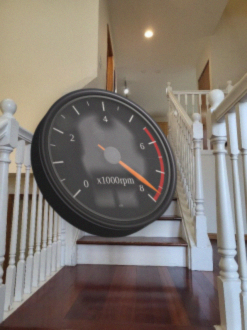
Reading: 7750 rpm
